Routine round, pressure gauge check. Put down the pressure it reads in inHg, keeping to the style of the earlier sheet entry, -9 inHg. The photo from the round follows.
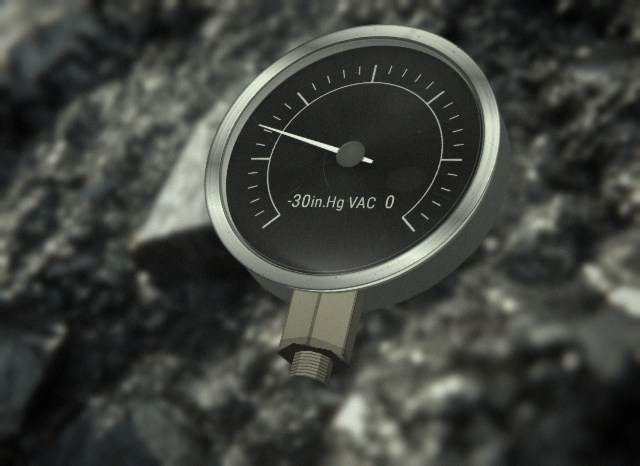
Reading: -23 inHg
